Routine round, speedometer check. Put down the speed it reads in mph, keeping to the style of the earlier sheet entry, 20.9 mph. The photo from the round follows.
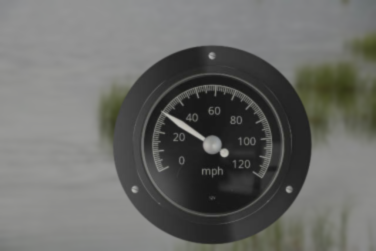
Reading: 30 mph
